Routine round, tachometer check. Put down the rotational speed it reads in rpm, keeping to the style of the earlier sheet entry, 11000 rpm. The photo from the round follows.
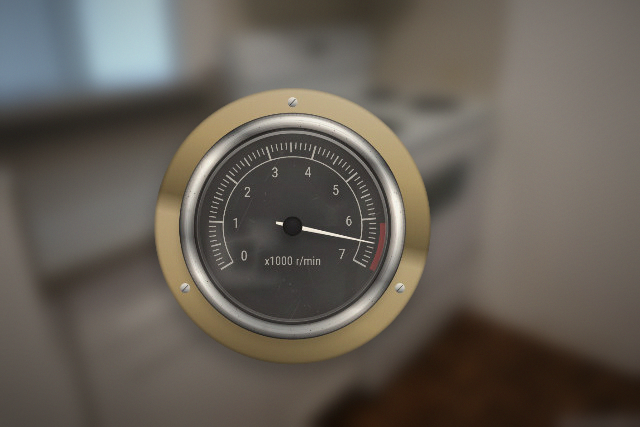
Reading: 6500 rpm
